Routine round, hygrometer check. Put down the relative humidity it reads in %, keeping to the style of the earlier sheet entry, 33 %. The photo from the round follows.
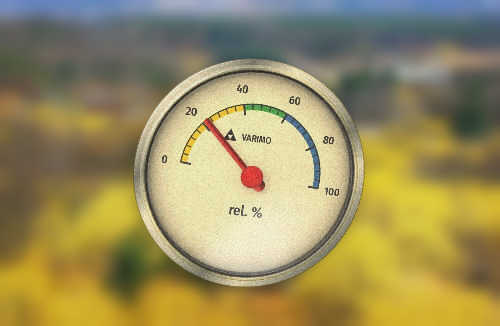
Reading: 22 %
